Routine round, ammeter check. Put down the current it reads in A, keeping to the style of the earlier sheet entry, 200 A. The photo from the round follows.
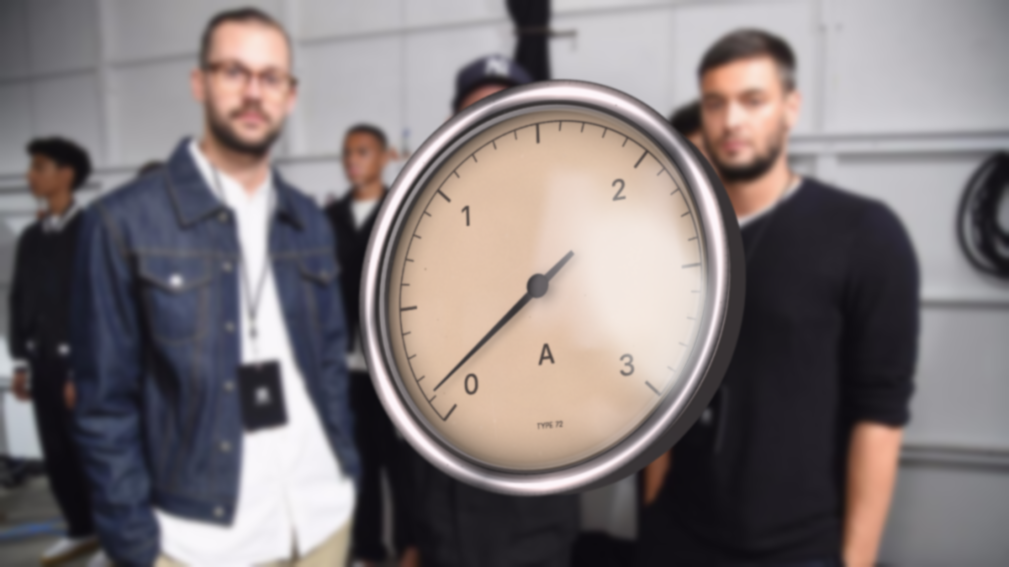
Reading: 0.1 A
